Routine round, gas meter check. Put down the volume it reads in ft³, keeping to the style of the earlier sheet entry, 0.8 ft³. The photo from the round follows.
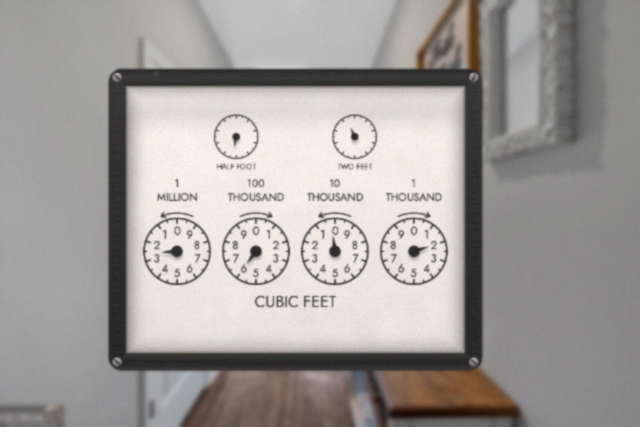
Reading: 260200 ft³
